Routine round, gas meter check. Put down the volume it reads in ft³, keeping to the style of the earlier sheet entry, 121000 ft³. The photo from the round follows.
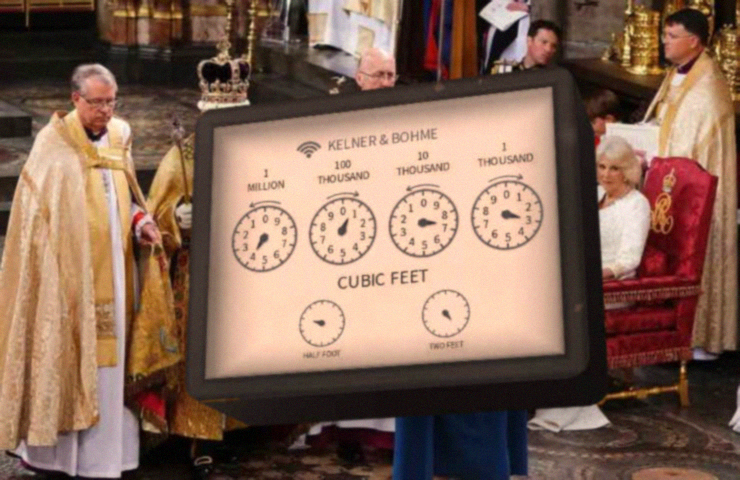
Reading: 407300 ft³
